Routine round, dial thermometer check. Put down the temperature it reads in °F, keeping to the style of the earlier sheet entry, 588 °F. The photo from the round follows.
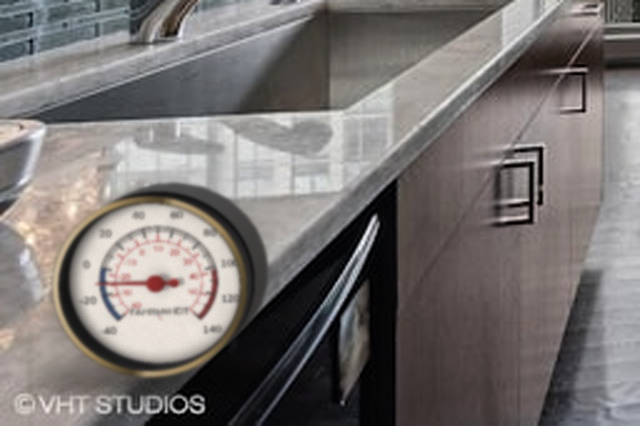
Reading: -10 °F
